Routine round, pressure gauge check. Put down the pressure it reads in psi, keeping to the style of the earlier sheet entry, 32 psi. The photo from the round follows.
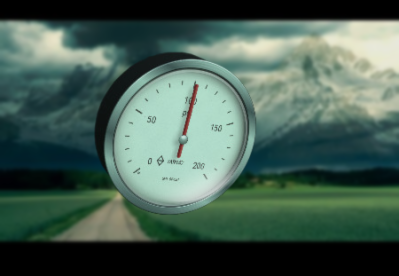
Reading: 100 psi
